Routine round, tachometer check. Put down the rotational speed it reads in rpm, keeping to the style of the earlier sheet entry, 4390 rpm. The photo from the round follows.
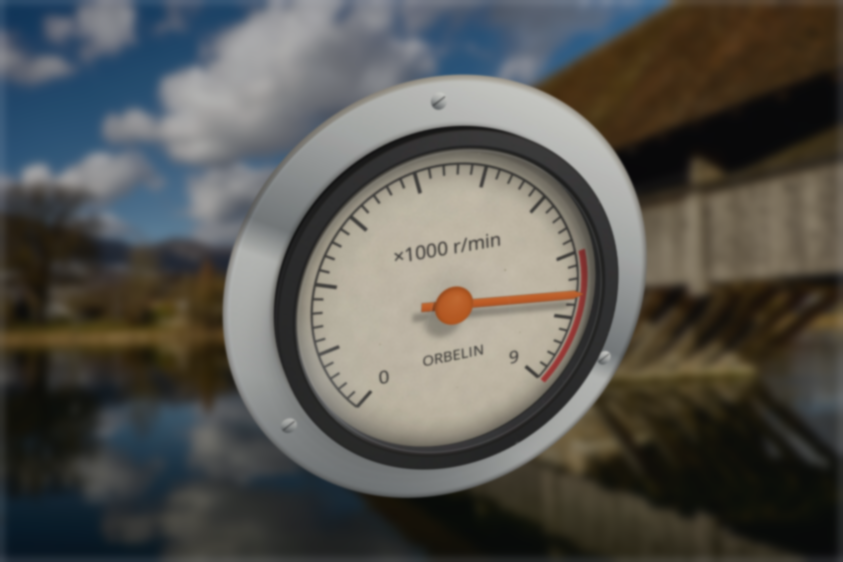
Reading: 7600 rpm
